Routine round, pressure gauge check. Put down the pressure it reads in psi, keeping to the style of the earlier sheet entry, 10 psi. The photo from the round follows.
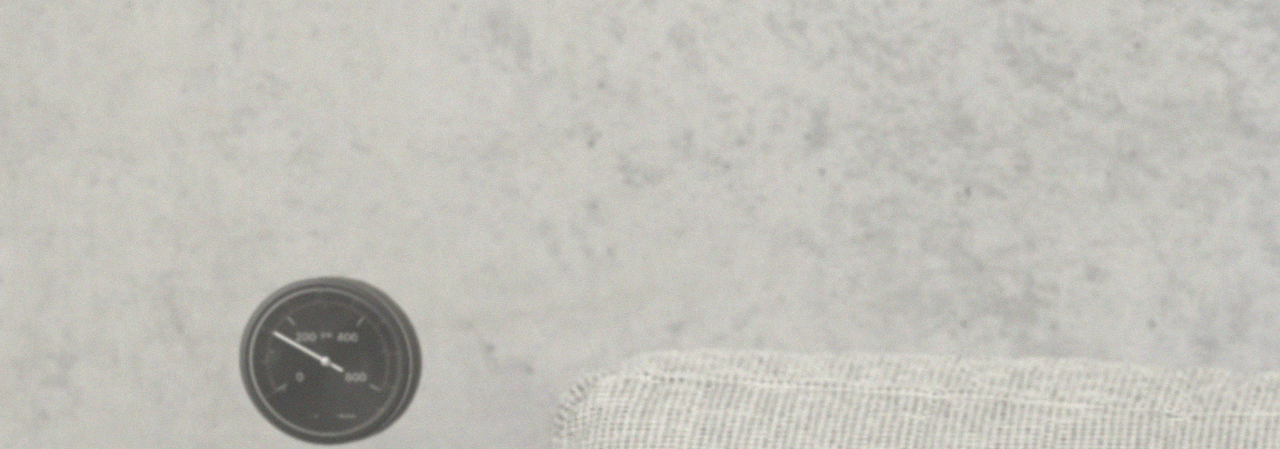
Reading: 150 psi
